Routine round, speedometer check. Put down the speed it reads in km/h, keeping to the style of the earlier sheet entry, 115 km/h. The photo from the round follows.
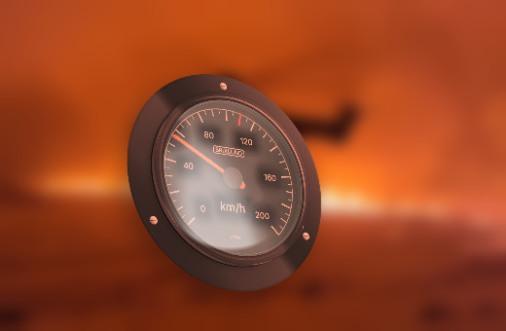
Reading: 55 km/h
